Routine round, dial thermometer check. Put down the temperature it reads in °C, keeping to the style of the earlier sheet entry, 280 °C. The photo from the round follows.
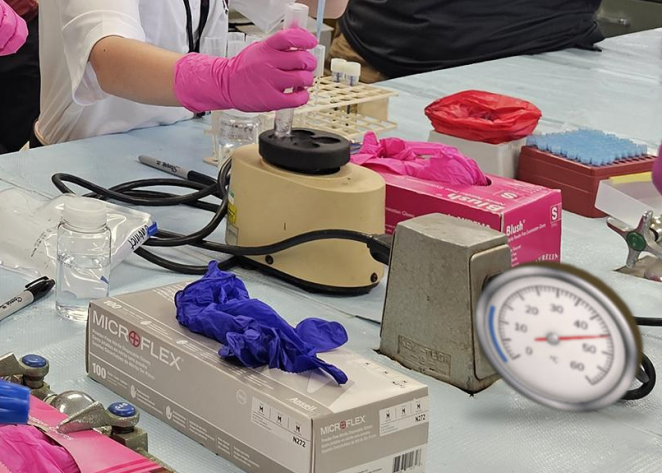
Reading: 45 °C
